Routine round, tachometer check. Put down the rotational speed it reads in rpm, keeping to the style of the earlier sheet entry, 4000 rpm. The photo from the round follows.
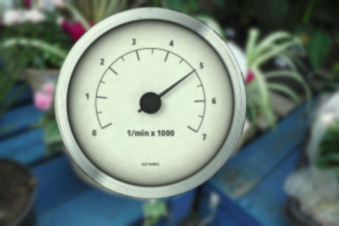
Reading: 5000 rpm
